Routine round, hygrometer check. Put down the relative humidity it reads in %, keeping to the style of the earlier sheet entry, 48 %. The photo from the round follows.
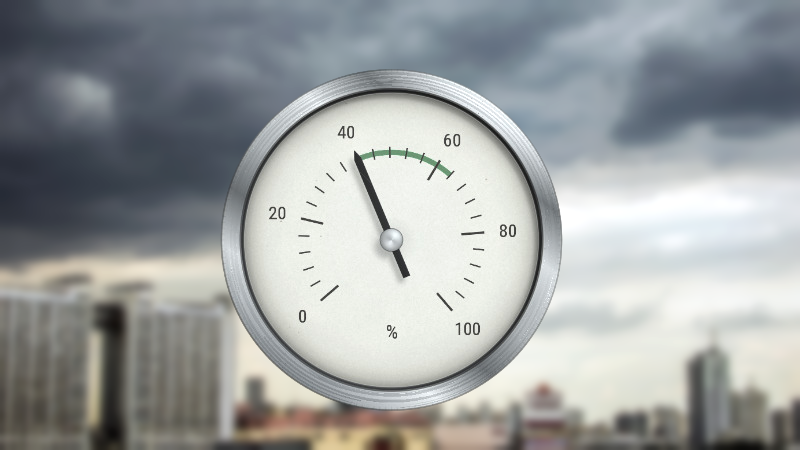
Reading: 40 %
